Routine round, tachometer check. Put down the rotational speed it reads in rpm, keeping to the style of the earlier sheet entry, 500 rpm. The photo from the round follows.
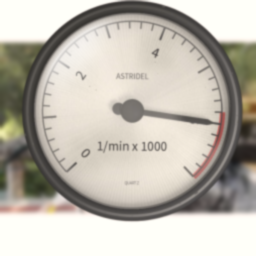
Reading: 6000 rpm
